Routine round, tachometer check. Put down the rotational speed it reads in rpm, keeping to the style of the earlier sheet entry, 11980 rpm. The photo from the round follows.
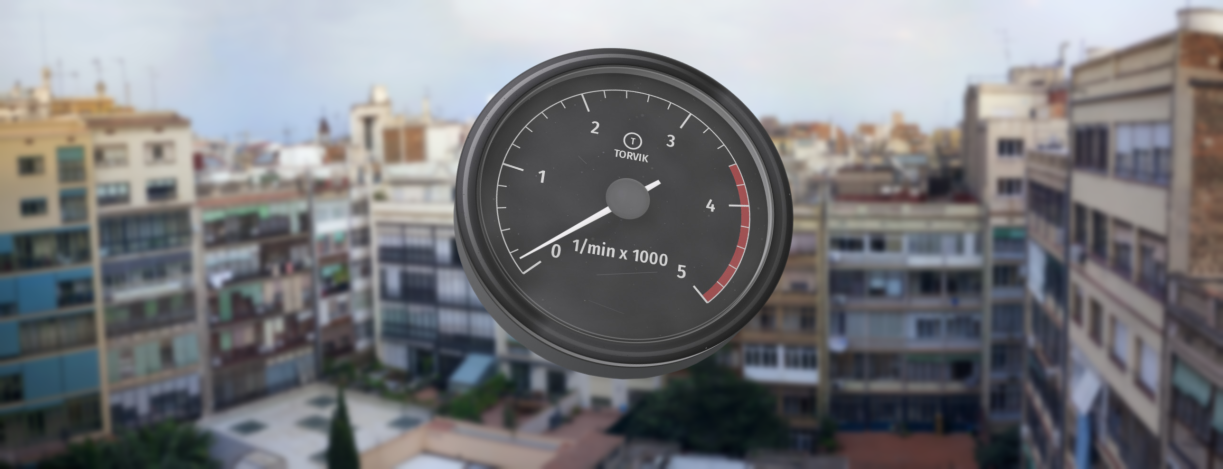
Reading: 100 rpm
